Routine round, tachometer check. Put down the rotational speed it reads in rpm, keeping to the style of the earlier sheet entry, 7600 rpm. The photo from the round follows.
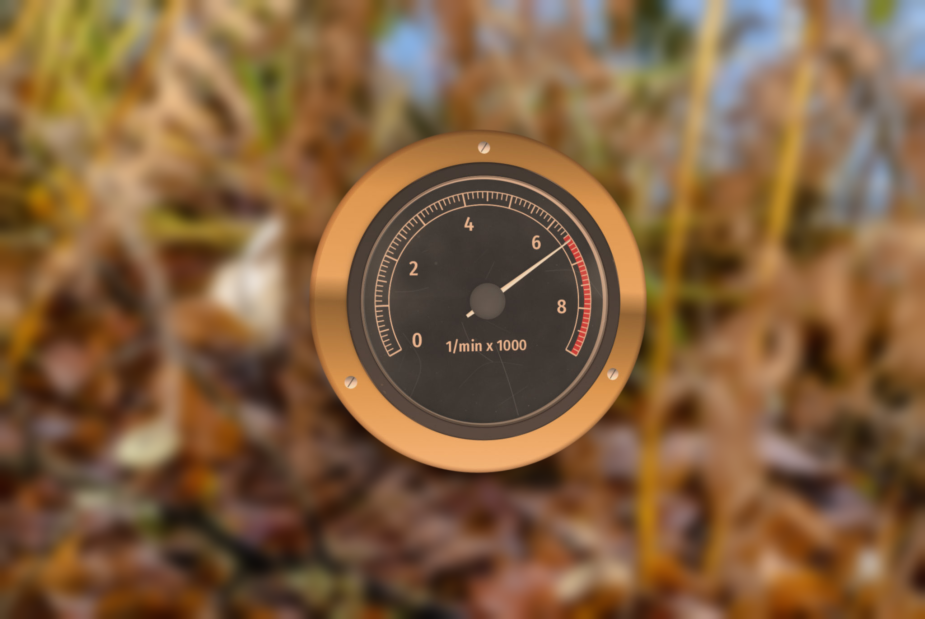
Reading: 6500 rpm
